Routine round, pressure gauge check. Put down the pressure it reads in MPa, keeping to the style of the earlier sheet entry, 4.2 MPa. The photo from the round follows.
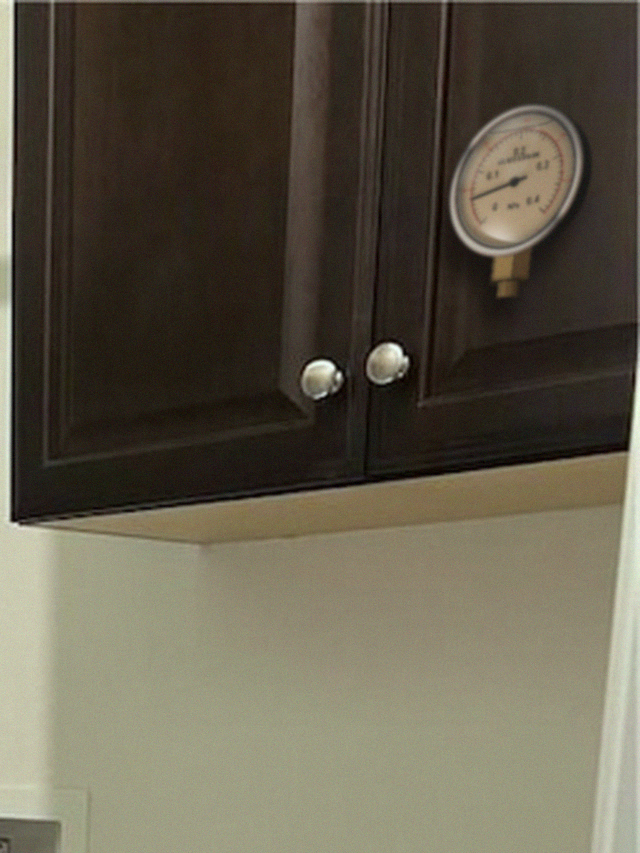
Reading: 0.05 MPa
